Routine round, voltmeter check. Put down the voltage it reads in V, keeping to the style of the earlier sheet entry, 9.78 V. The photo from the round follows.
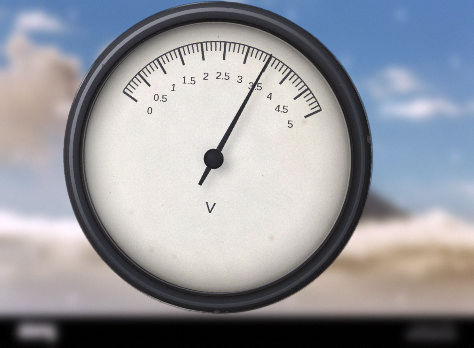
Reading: 3.5 V
